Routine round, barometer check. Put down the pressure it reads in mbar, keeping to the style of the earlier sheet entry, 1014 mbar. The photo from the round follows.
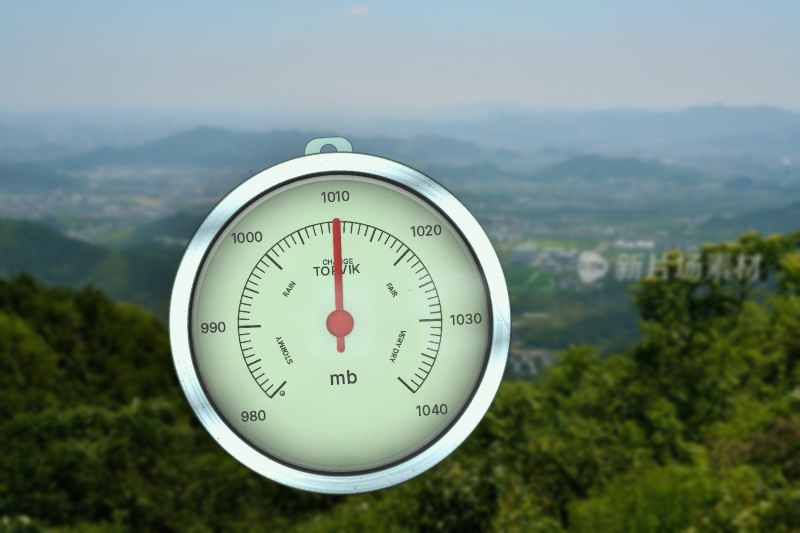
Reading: 1010 mbar
